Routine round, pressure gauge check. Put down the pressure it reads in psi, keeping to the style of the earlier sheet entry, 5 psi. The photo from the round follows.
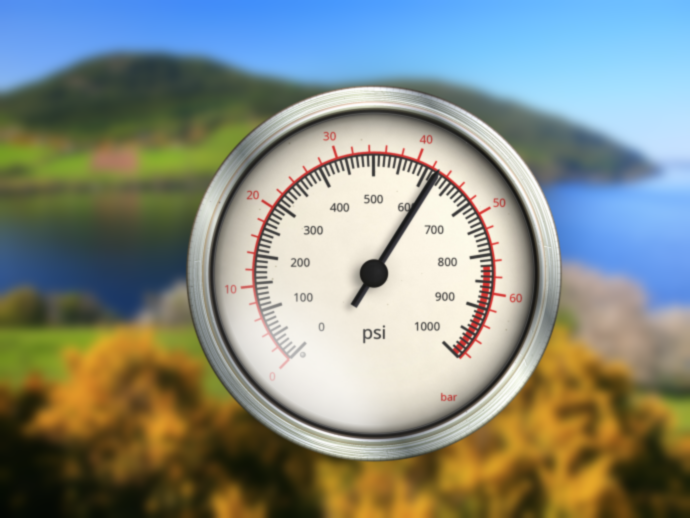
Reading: 620 psi
